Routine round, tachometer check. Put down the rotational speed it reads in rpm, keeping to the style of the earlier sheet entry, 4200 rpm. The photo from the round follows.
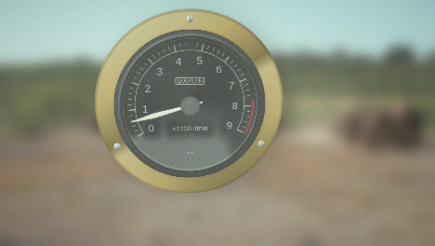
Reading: 600 rpm
